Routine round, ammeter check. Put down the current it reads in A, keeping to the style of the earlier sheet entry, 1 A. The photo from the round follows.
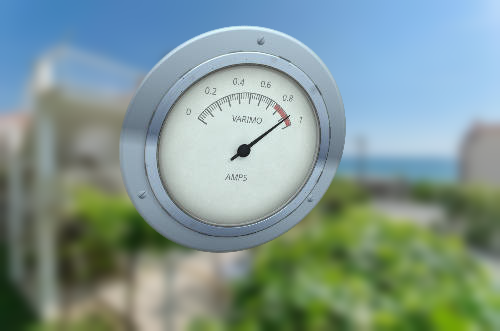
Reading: 0.9 A
